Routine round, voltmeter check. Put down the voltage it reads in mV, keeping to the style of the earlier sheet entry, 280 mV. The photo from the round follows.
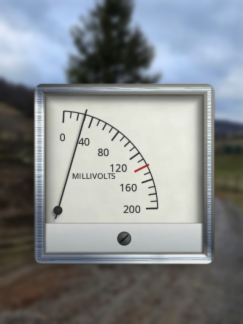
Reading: 30 mV
